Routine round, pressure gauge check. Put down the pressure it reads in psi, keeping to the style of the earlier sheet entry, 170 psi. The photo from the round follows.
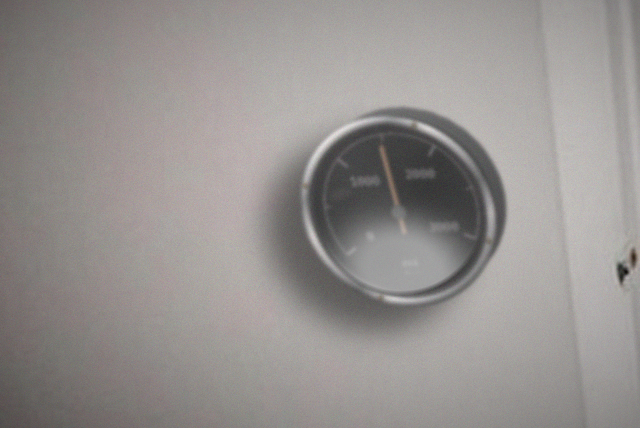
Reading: 1500 psi
